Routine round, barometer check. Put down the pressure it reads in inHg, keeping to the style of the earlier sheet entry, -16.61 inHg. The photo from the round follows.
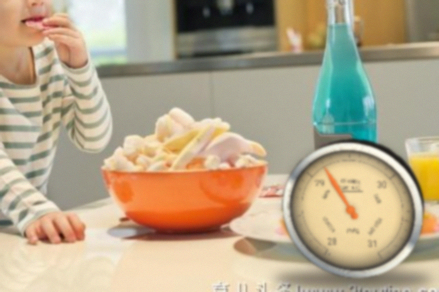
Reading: 29.2 inHg
